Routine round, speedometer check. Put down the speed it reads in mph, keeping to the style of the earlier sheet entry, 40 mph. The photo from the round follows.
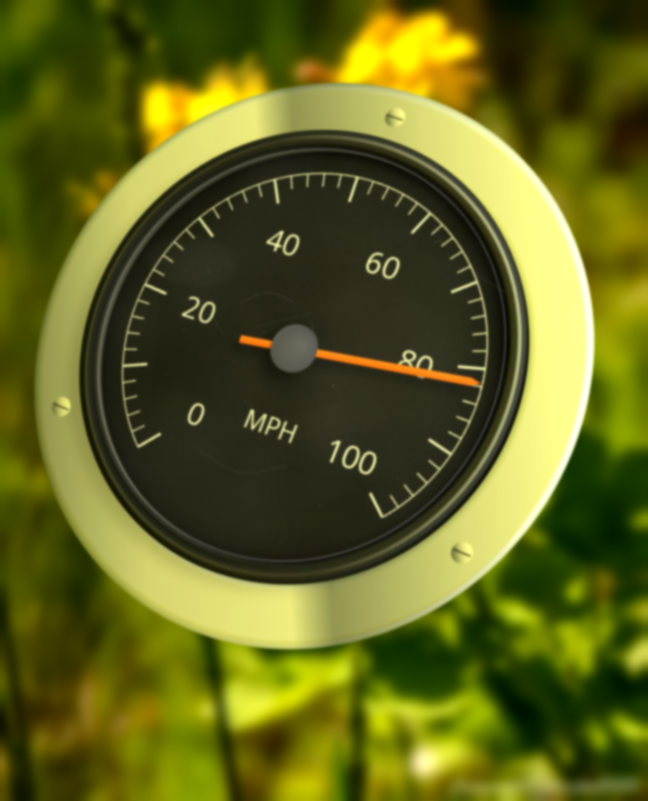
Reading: 82 mph
